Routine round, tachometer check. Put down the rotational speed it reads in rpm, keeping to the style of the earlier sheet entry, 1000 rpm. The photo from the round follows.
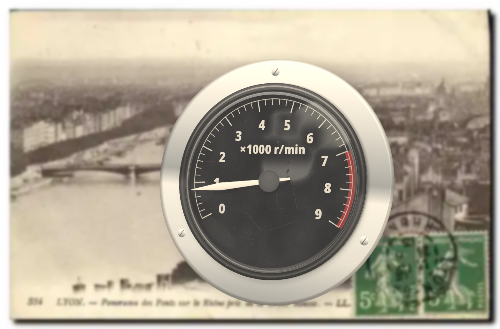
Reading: 800 rpm
